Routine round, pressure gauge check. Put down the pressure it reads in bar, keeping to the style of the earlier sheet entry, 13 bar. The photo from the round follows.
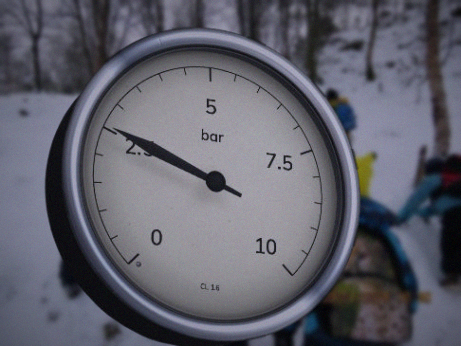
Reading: 2.5 bar
